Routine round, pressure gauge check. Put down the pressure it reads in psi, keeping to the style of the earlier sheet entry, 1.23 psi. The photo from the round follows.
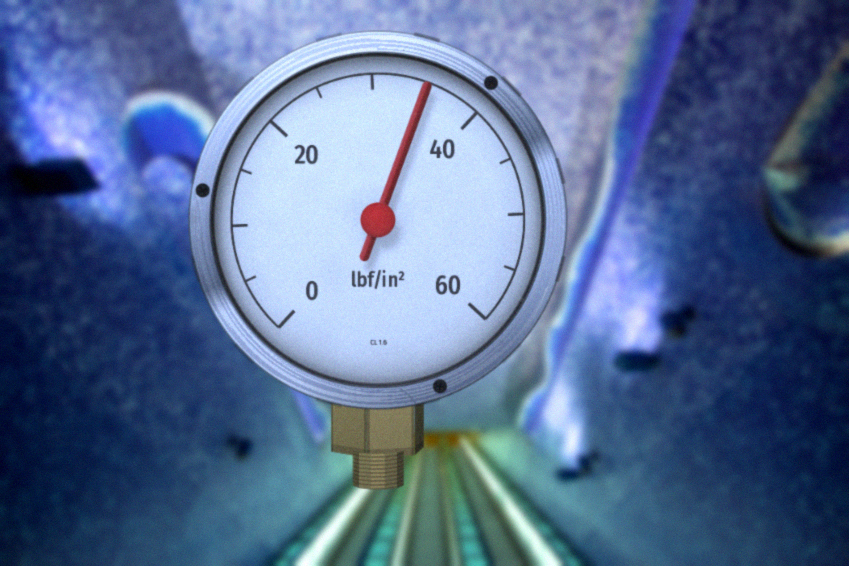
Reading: 35 psi
